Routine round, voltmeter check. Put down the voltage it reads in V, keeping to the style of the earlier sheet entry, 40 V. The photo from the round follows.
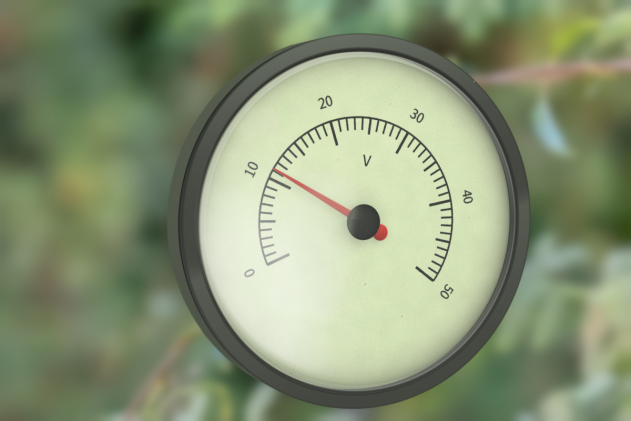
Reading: 11 V
